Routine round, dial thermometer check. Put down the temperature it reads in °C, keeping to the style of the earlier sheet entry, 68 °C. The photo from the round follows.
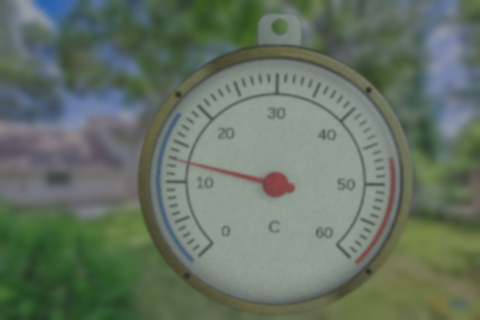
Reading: 13 °C
